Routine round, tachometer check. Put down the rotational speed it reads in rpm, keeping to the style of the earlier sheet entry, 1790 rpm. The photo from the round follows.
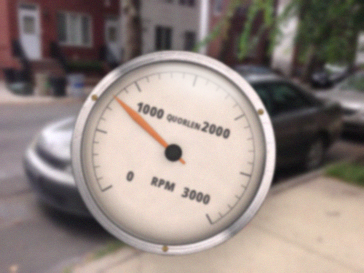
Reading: 800 rpm
